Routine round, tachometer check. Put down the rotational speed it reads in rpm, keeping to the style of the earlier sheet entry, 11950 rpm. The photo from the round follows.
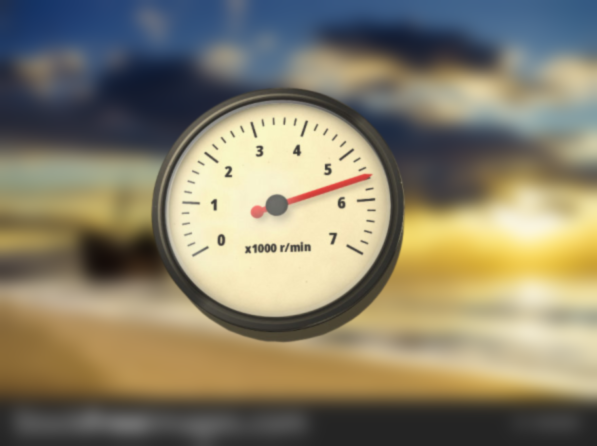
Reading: 5600 rpm
